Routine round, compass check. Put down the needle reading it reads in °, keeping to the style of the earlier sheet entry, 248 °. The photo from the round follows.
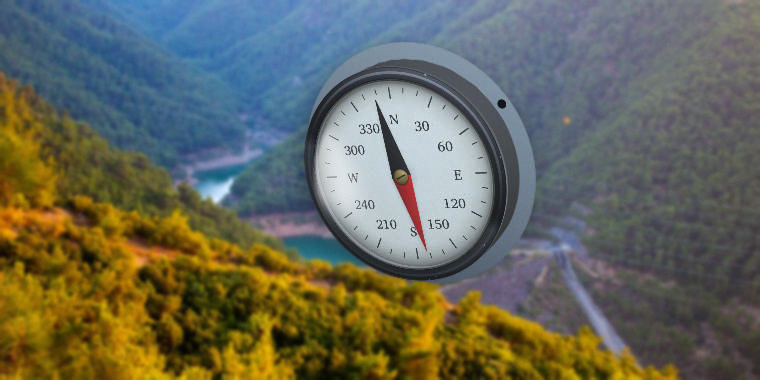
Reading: 170 °
